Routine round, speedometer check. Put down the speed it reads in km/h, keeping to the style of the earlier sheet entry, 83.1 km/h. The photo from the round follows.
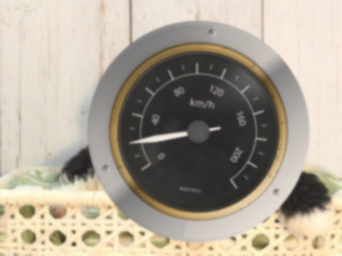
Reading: 20 km/h
